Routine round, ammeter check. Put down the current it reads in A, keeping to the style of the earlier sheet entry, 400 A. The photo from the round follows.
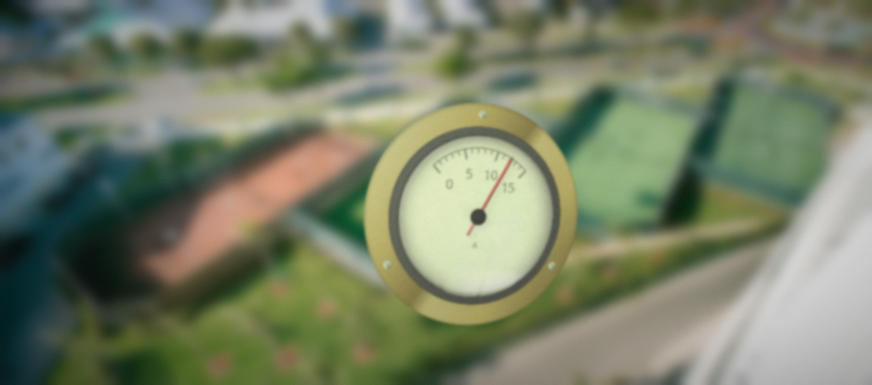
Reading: 12 A
